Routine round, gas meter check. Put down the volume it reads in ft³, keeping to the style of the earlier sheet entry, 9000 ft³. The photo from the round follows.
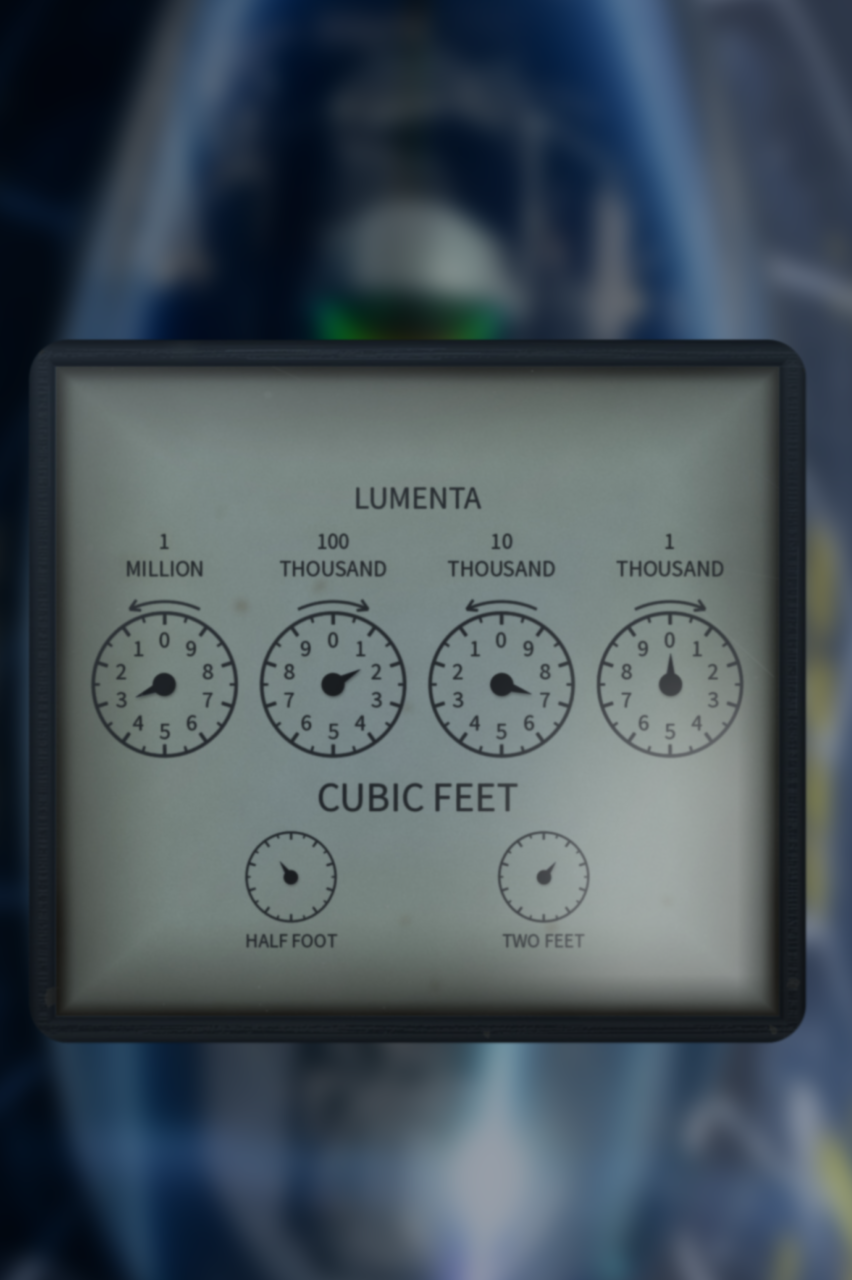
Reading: 317000 ft³
